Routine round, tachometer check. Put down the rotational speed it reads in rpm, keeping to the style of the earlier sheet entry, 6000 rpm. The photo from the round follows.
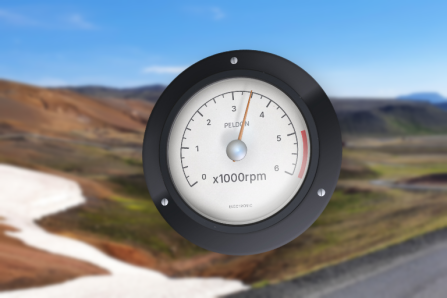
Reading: 3500 rpm
